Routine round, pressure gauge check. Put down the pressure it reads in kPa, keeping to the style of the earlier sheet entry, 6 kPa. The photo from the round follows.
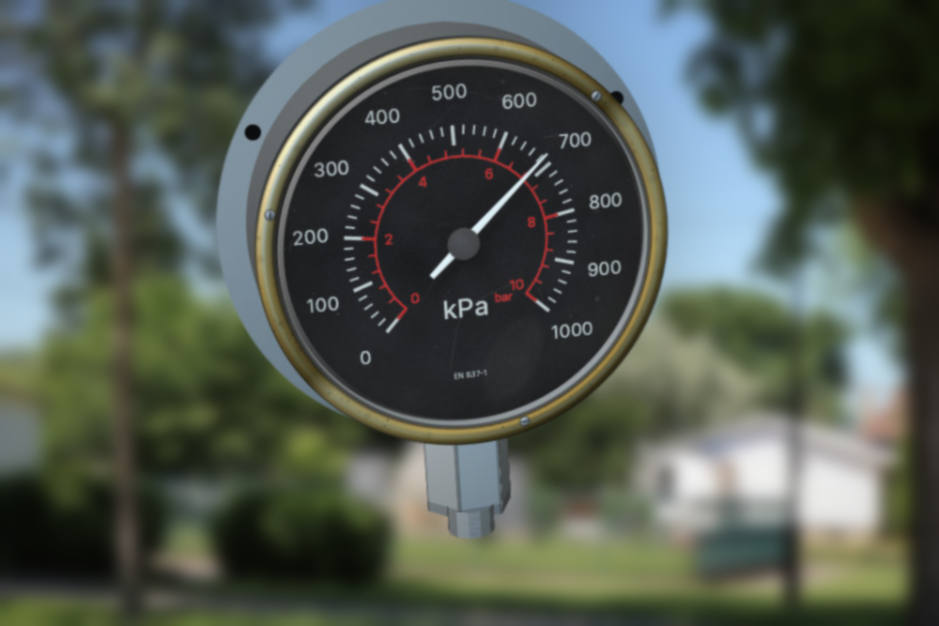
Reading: 680 kPa
